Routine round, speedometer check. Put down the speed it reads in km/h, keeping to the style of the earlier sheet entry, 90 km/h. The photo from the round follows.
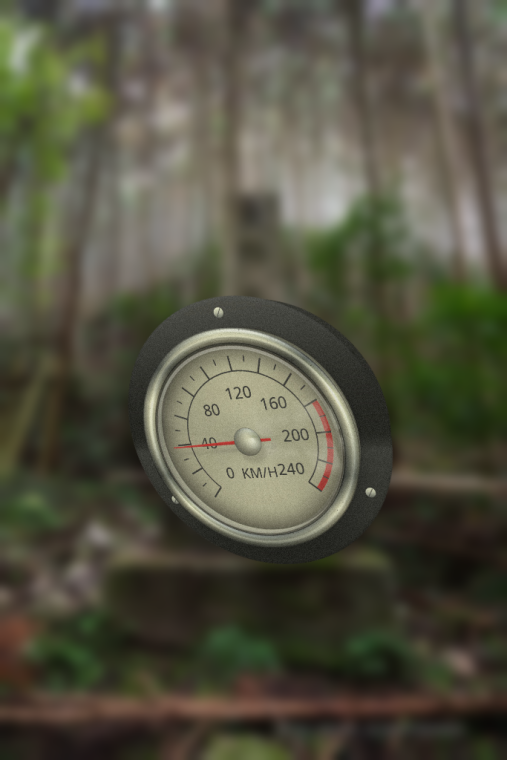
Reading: 40 km/h
